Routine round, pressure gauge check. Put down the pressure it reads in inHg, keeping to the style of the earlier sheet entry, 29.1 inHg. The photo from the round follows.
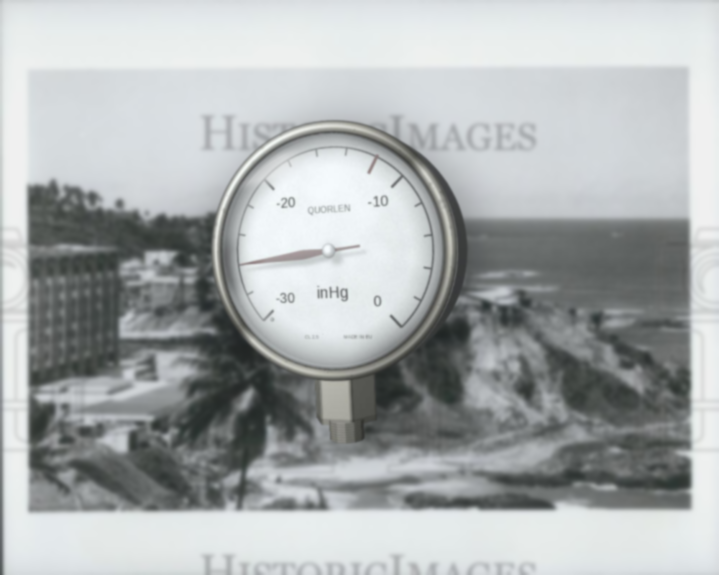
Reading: -26 inHg
